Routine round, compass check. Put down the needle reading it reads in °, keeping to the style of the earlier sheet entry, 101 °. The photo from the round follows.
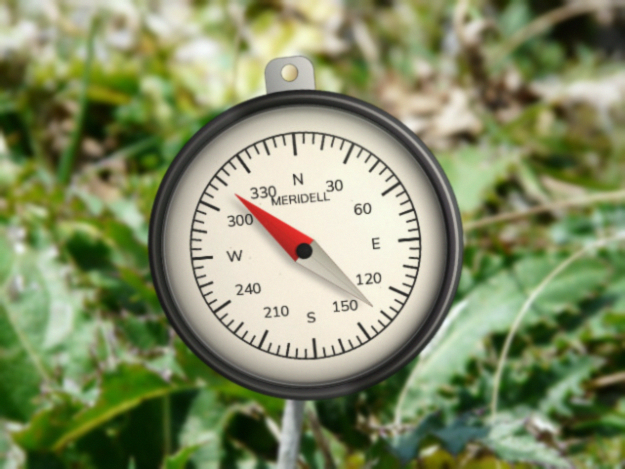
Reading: 315 °
